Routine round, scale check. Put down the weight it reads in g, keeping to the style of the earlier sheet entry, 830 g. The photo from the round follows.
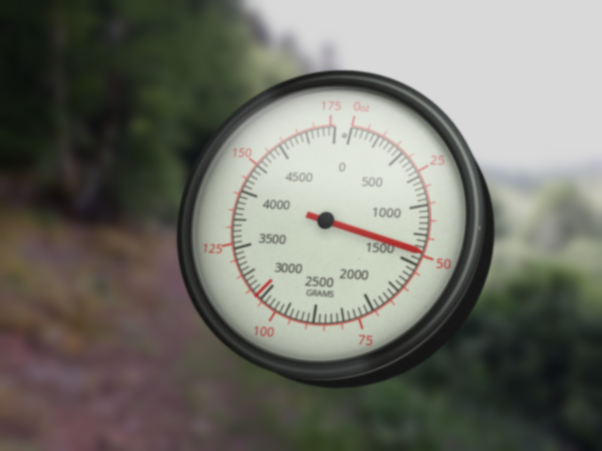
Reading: 1400 g
